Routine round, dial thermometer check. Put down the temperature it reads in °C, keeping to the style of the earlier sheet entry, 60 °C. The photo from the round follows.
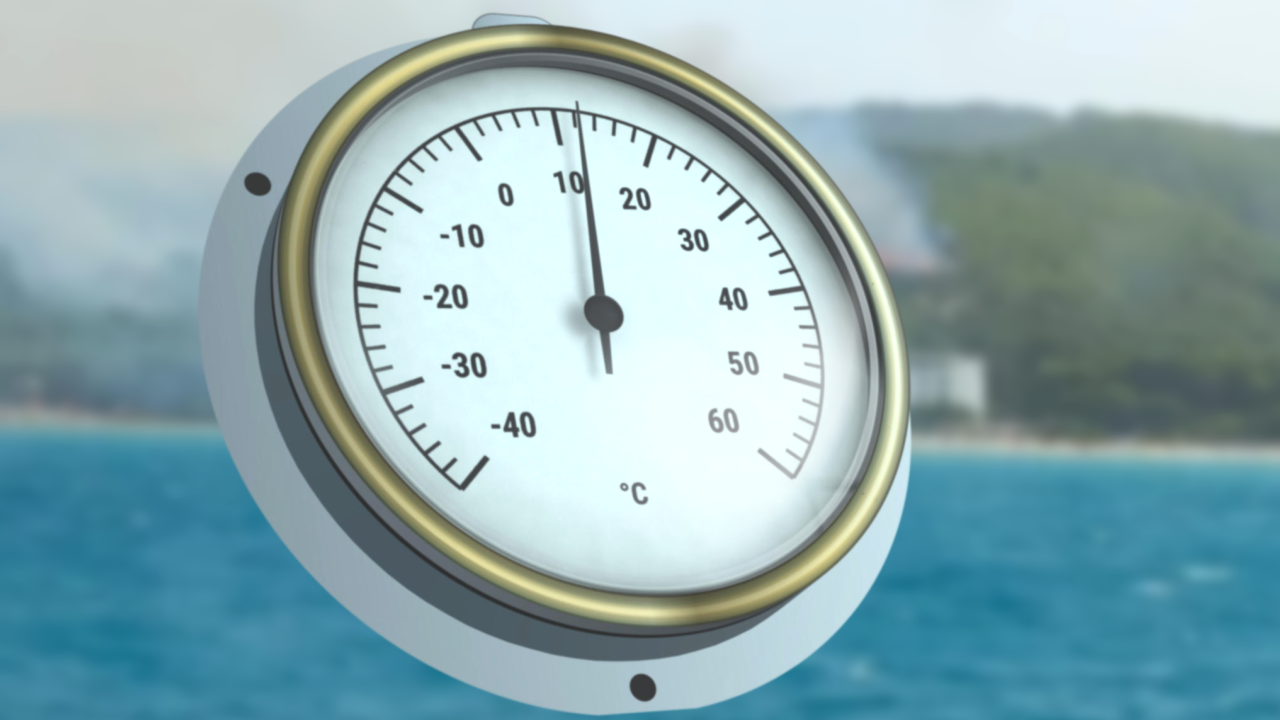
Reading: 12 °C
